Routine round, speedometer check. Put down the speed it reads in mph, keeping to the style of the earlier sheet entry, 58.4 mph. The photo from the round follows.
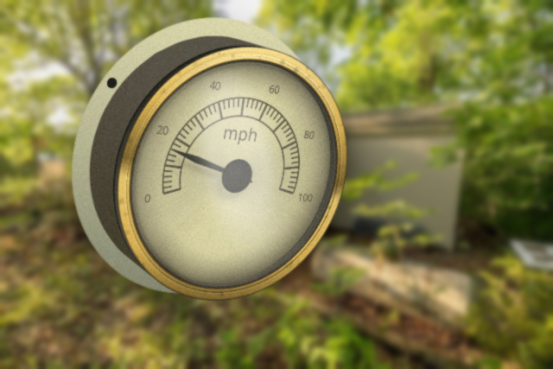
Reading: 16 mph
